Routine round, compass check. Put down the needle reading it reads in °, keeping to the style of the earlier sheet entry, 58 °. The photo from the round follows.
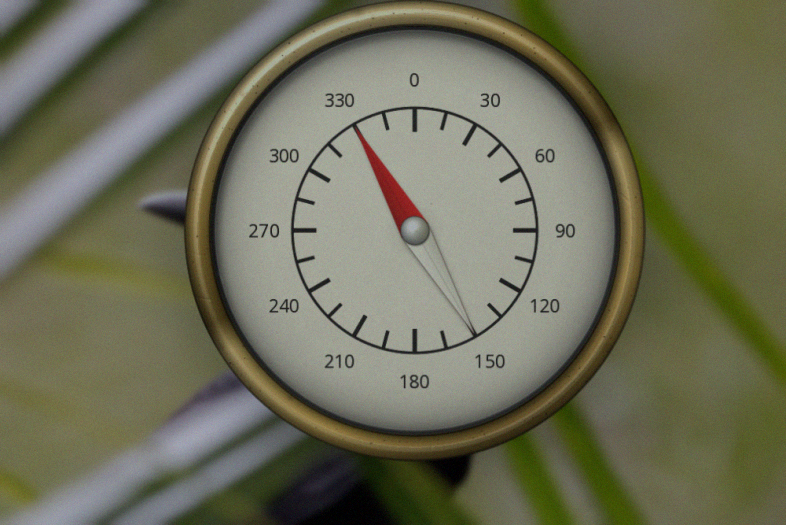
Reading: 330 °
